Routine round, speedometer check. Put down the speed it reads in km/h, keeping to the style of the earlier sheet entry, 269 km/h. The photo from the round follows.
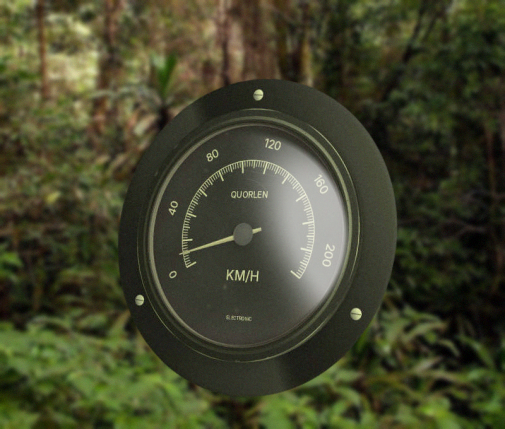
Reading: 10 km/h
